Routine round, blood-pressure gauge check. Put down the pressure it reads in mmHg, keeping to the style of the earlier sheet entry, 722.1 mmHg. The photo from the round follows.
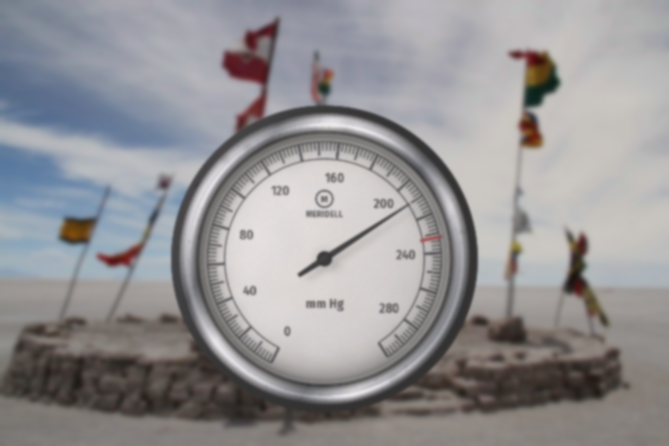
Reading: 210 mmHg
